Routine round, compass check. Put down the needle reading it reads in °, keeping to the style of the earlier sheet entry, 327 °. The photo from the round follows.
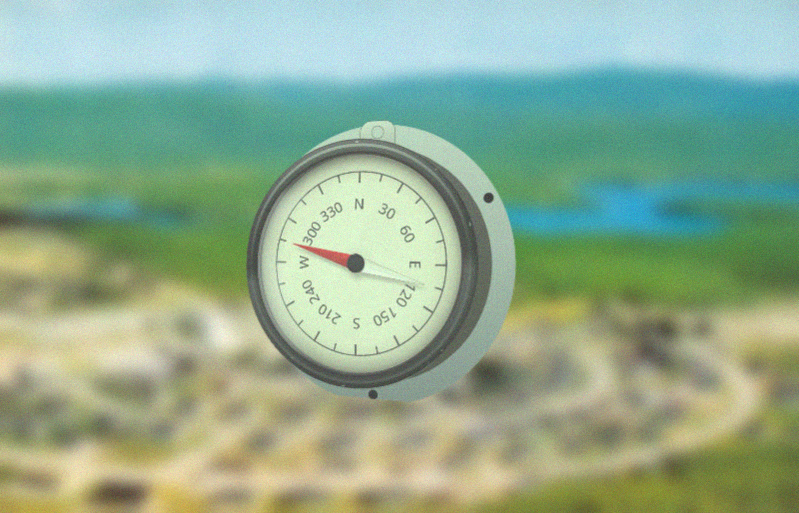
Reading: 285 °
